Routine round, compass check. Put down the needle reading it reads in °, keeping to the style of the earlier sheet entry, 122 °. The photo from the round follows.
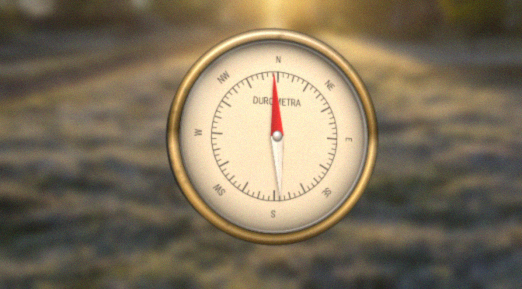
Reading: 355 °
